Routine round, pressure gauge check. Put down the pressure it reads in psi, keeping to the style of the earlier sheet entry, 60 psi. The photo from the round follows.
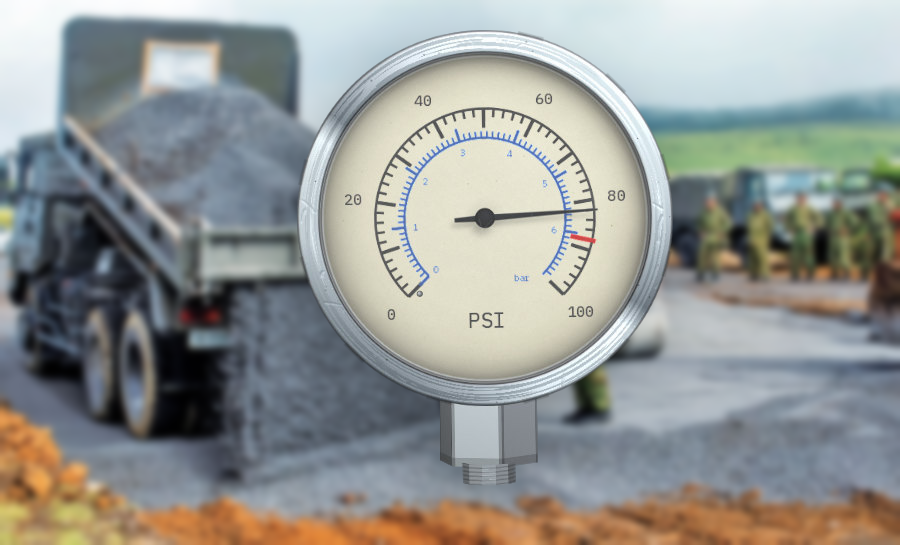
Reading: 82 psi
